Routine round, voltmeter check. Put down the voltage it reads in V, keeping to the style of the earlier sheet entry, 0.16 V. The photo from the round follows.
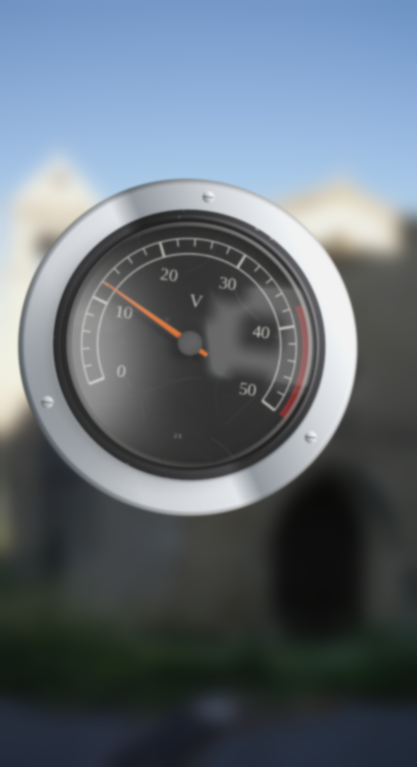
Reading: 12 V
